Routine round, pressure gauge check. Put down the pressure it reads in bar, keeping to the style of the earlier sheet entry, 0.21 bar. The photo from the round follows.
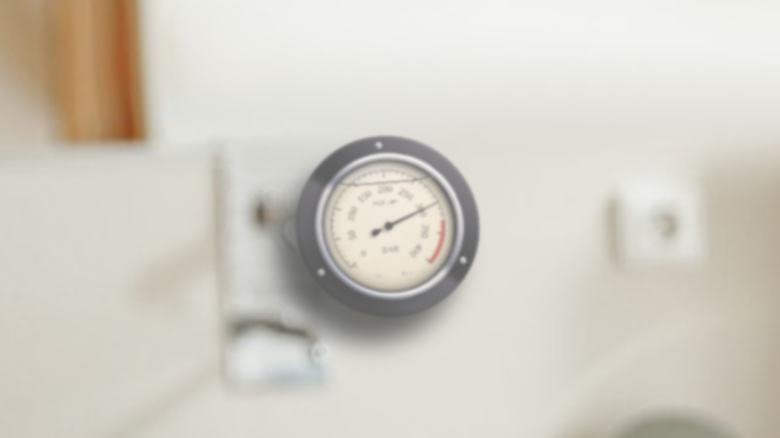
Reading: 300 bar
